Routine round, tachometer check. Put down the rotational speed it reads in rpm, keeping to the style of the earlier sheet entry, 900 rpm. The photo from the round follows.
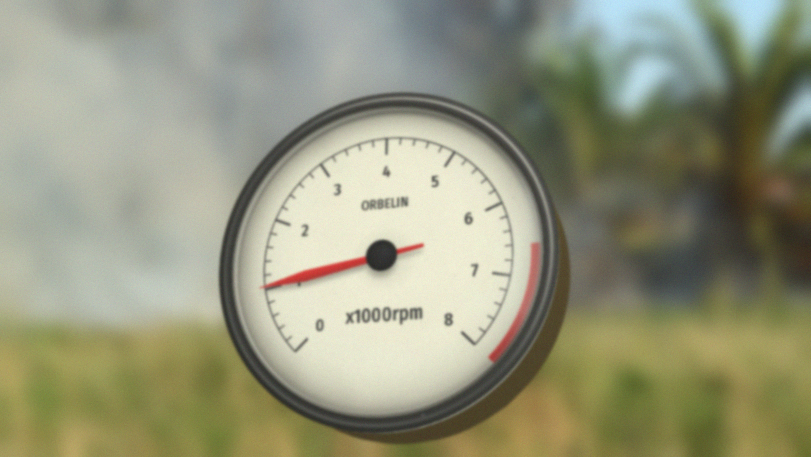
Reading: 1000 rpm
